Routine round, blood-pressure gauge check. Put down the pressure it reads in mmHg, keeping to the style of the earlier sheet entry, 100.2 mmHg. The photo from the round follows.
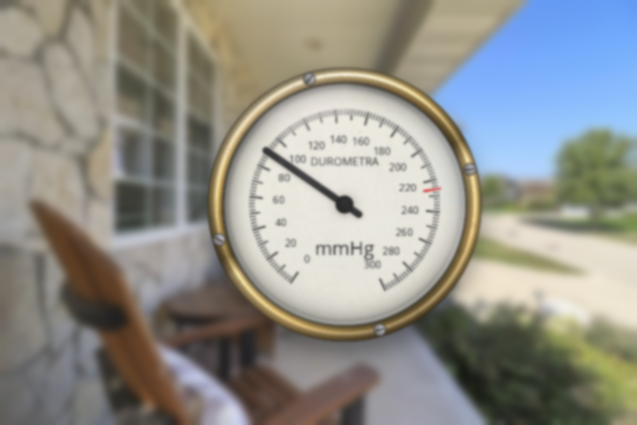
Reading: 90 mmHg
